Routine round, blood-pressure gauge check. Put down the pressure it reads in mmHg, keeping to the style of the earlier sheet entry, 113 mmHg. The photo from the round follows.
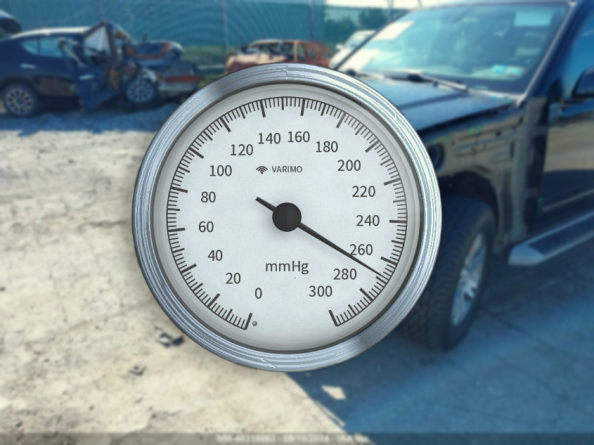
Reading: 268 mmHg
